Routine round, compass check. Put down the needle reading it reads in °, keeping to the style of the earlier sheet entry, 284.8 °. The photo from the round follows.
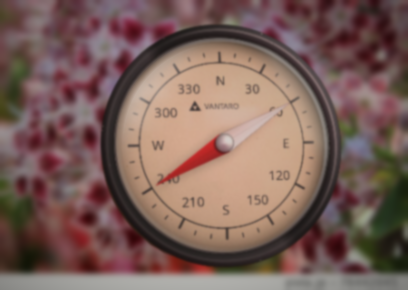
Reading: 240 °
